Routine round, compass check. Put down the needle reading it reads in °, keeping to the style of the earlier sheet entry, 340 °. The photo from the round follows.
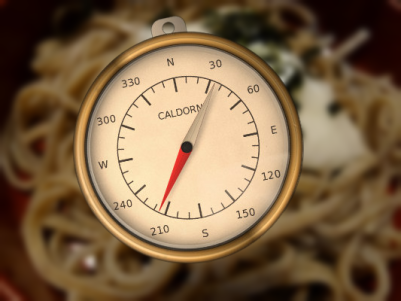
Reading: 215 °
